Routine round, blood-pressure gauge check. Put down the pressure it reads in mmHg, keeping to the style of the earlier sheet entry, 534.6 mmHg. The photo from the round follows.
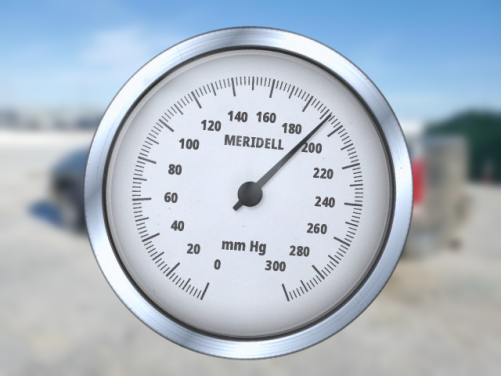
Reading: 192 mmHg
